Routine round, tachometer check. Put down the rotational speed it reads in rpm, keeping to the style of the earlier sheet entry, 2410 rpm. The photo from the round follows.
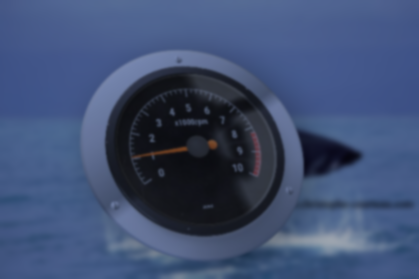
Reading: 1000 rpm
